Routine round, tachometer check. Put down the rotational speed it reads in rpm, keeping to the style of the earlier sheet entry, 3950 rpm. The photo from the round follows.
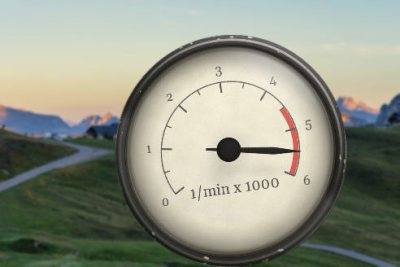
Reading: 5500 rpm
